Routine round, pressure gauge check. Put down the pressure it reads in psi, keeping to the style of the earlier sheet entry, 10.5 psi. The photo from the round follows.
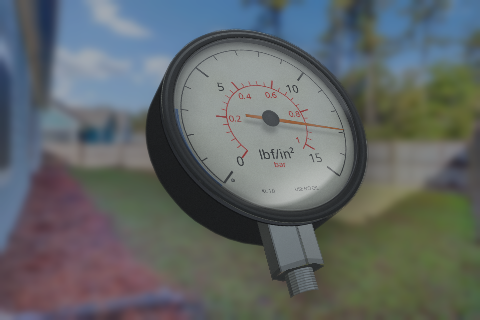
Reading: 13 psi
